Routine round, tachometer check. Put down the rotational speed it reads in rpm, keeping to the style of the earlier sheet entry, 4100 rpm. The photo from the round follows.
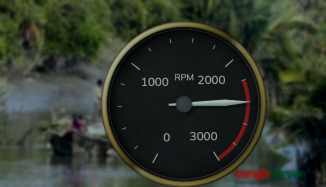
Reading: 2400 rpm
